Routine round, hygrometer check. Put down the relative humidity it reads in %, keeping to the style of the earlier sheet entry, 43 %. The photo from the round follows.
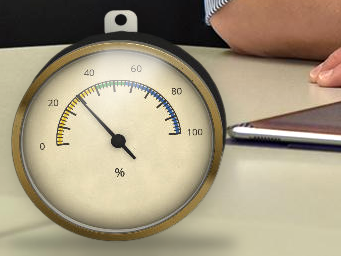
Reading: 30 %
